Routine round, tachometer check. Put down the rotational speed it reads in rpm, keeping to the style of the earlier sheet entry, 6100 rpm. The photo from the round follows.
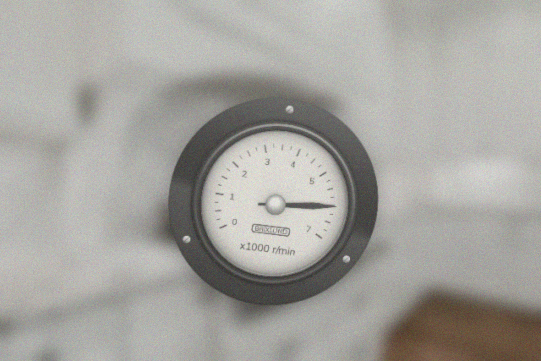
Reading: 6000 rpm
